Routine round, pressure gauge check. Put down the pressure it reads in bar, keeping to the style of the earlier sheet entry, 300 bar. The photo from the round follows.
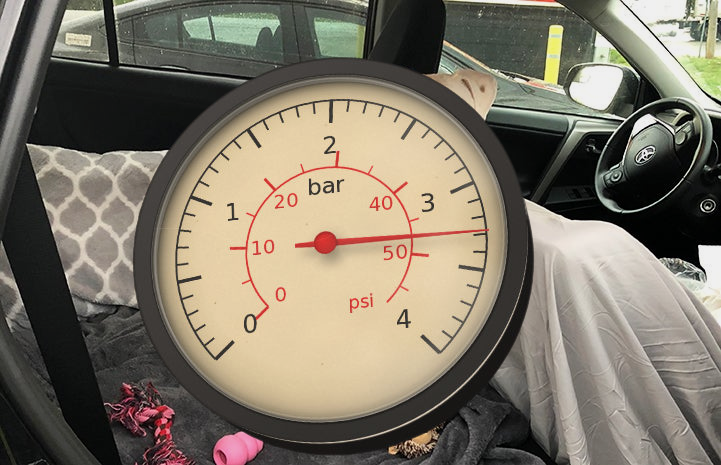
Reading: 3.3 bar
